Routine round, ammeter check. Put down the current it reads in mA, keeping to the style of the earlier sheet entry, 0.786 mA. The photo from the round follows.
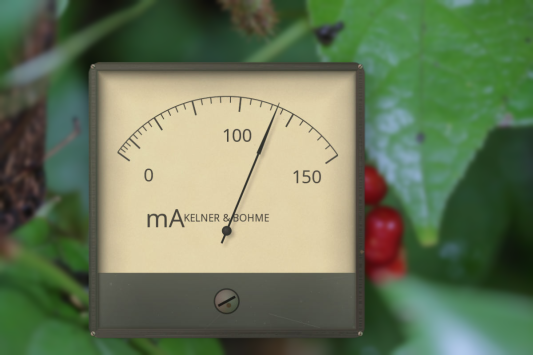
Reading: 117.5 mA
